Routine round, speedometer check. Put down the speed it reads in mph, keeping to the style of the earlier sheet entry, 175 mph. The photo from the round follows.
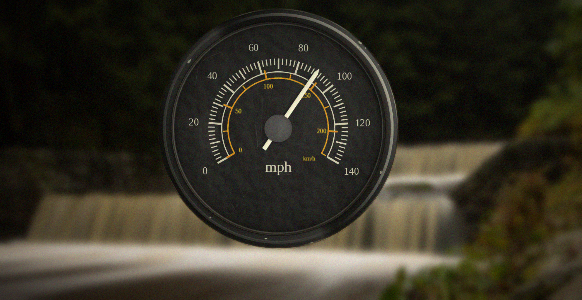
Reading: 90 mph
